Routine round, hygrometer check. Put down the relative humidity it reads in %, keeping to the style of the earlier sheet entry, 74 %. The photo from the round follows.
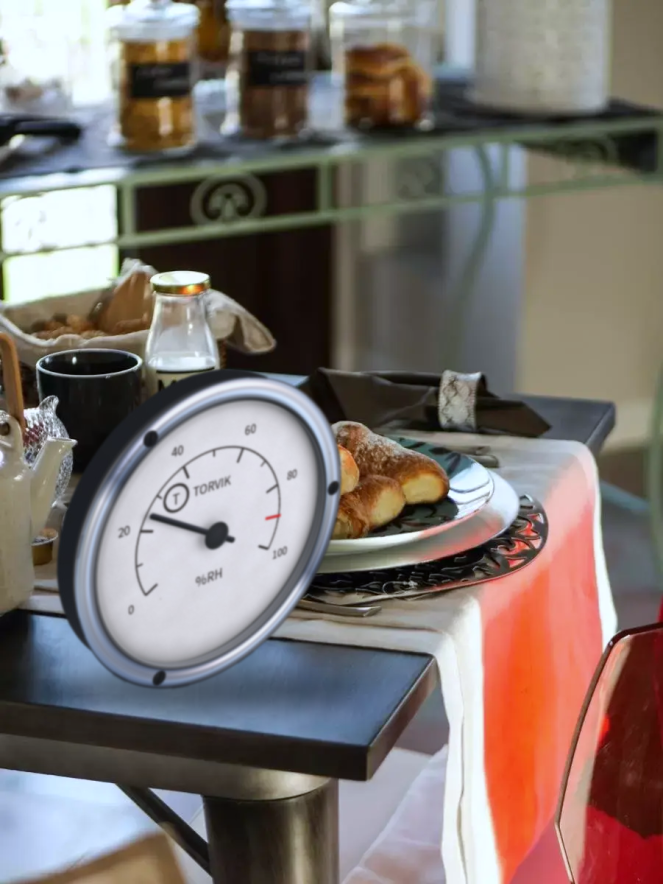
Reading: 25 %
